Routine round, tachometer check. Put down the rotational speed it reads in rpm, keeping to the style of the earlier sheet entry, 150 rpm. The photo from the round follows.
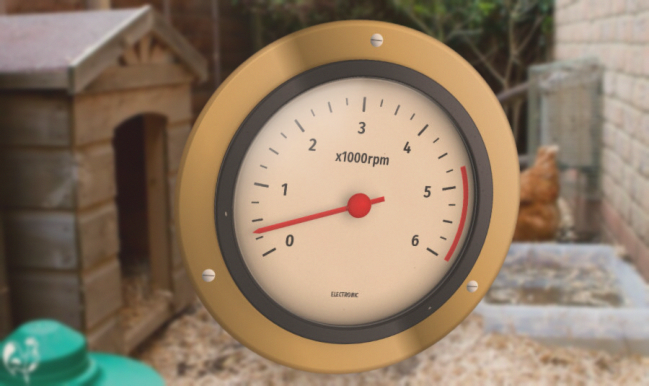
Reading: 375 rpm
